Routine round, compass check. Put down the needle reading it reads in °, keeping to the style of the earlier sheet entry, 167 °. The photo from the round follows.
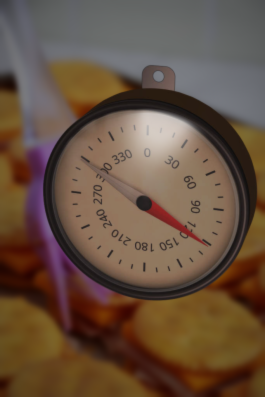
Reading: 120 °
